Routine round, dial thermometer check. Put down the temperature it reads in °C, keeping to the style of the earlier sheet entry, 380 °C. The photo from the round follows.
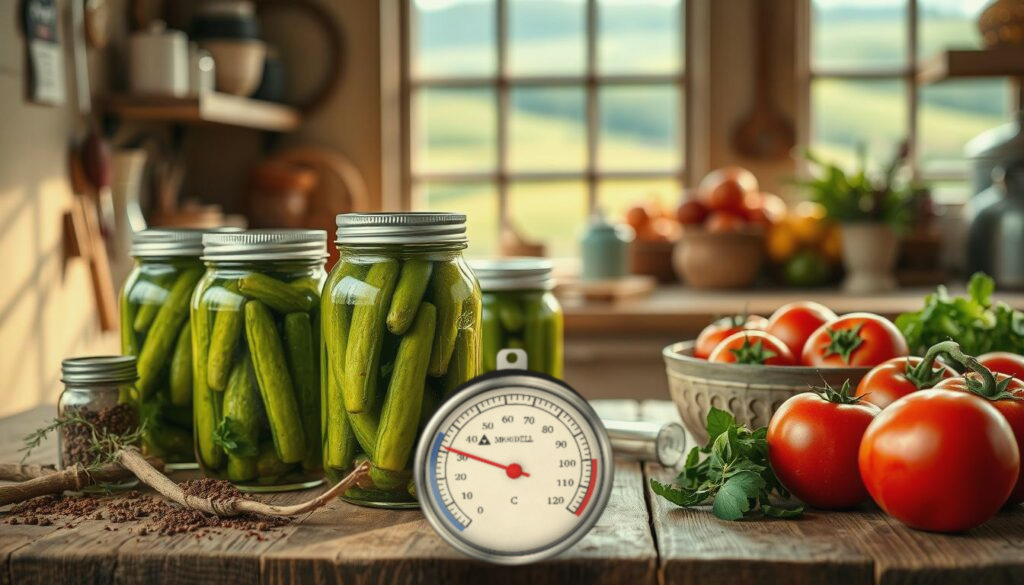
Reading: 32 °C
